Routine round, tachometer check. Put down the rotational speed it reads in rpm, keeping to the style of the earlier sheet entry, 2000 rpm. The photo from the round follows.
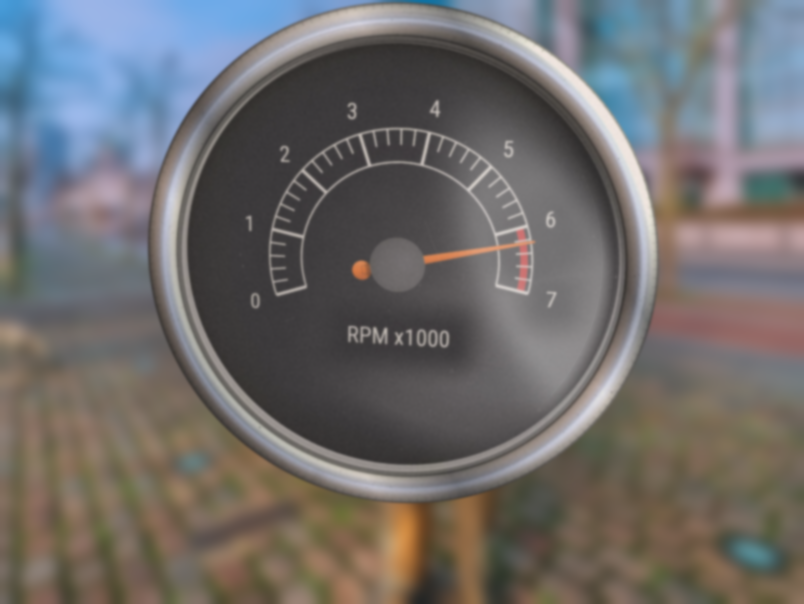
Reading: 6200 rpm
